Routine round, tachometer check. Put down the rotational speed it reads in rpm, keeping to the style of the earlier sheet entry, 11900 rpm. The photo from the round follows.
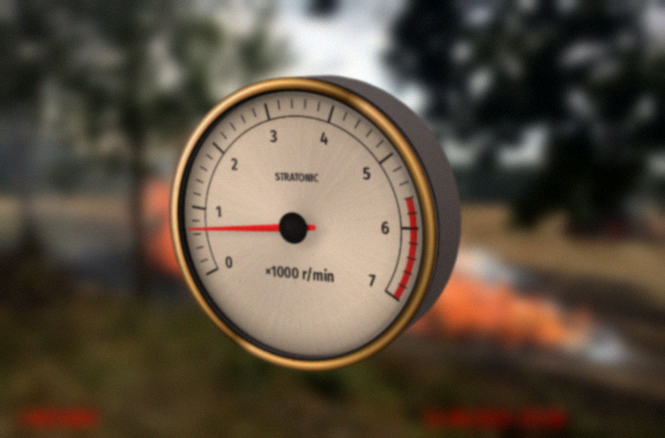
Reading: 700 rpm
